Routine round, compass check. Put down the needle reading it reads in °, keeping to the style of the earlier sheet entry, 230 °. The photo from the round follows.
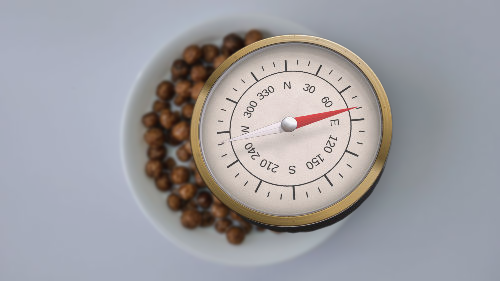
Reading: 80 °
